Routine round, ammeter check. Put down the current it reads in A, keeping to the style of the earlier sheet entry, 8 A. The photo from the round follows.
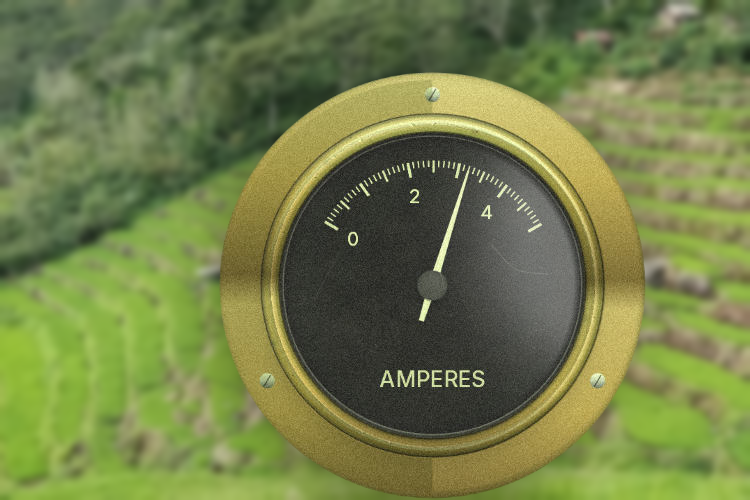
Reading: 3.2 A
